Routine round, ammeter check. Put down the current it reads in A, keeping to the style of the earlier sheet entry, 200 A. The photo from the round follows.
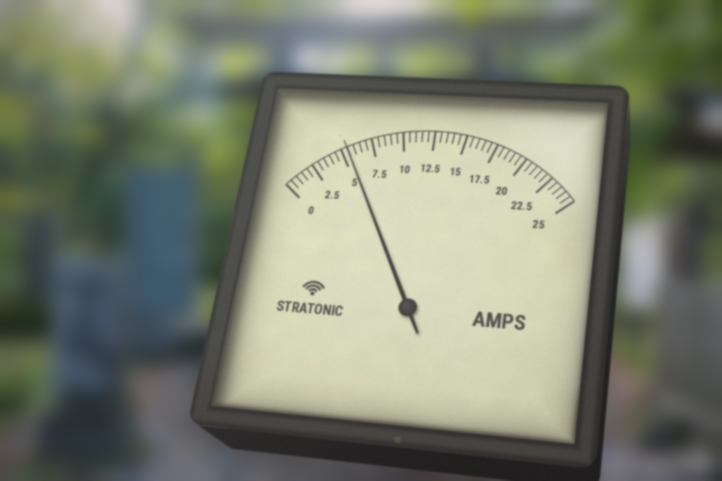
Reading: 5.5 A
